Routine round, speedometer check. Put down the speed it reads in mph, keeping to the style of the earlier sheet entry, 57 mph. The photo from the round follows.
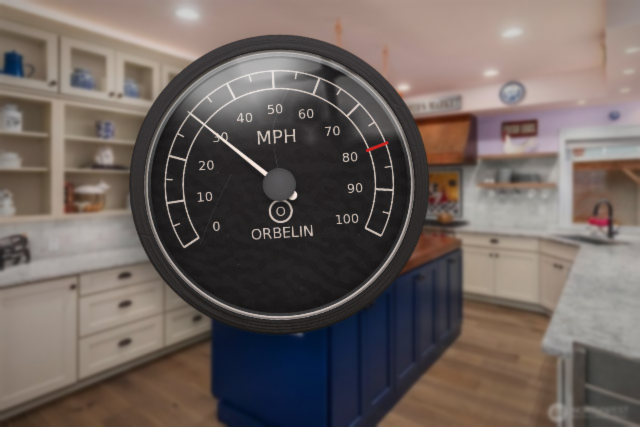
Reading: 30 mph
